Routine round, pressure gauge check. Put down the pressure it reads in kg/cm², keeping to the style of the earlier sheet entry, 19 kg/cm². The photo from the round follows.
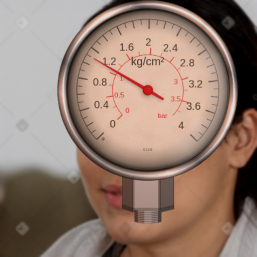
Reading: 1.1 kg/cm²
